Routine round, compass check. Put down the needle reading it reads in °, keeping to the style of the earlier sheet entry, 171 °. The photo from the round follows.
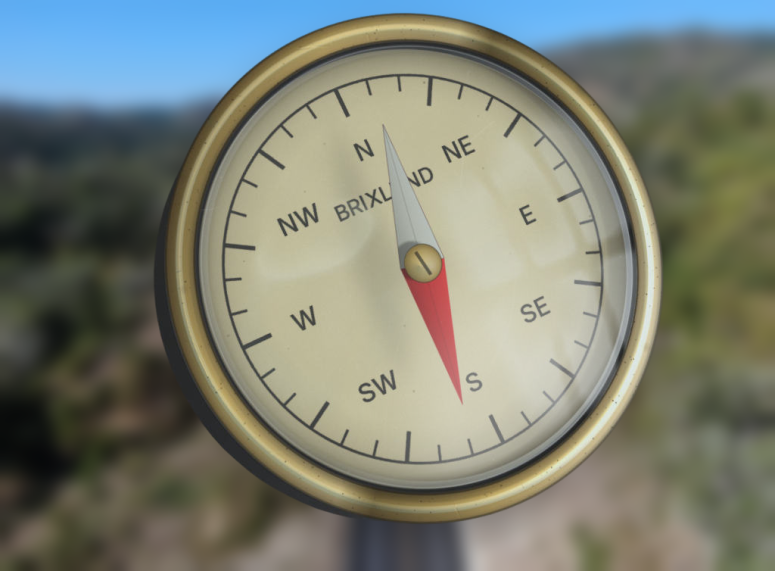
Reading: 190 °
